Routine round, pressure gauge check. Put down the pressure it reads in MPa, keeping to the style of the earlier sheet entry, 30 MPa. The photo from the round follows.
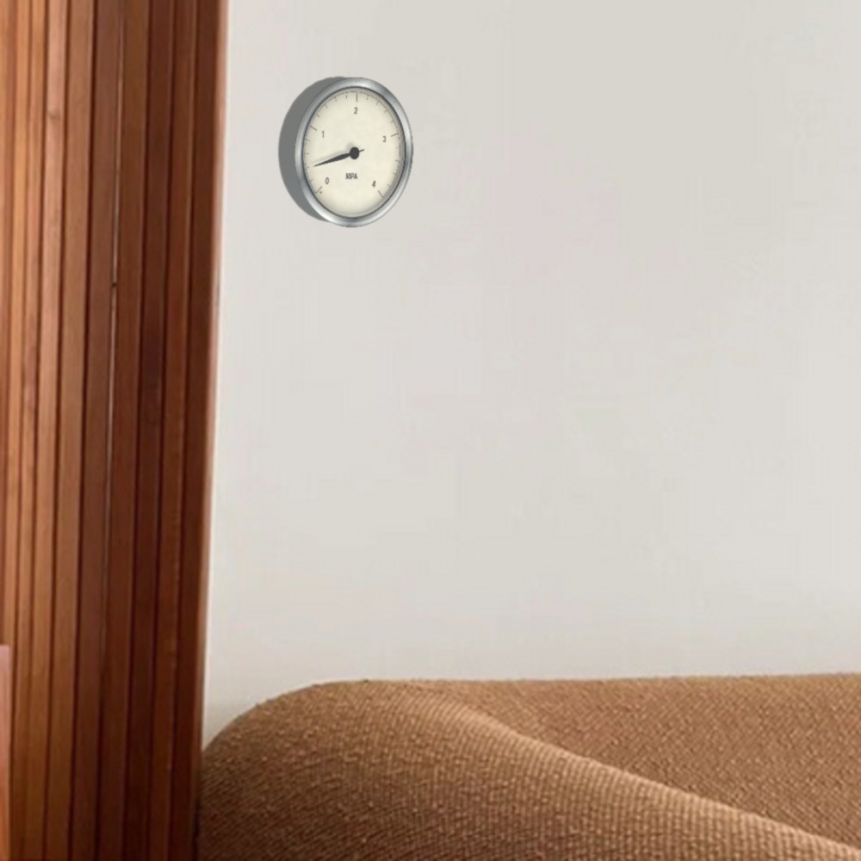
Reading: 0.4 MPa
